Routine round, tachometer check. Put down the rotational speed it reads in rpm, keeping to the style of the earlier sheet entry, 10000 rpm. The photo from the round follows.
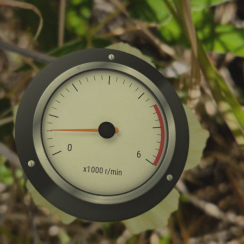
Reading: 600 rpm
